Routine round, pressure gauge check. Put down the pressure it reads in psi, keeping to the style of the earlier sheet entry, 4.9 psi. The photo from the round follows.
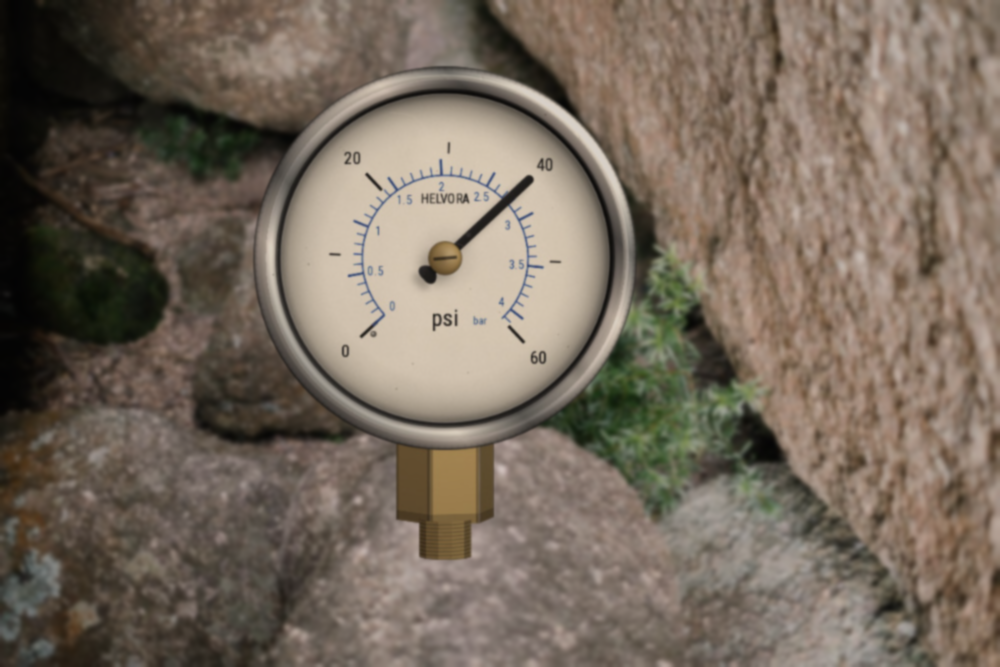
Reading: 40 psi
